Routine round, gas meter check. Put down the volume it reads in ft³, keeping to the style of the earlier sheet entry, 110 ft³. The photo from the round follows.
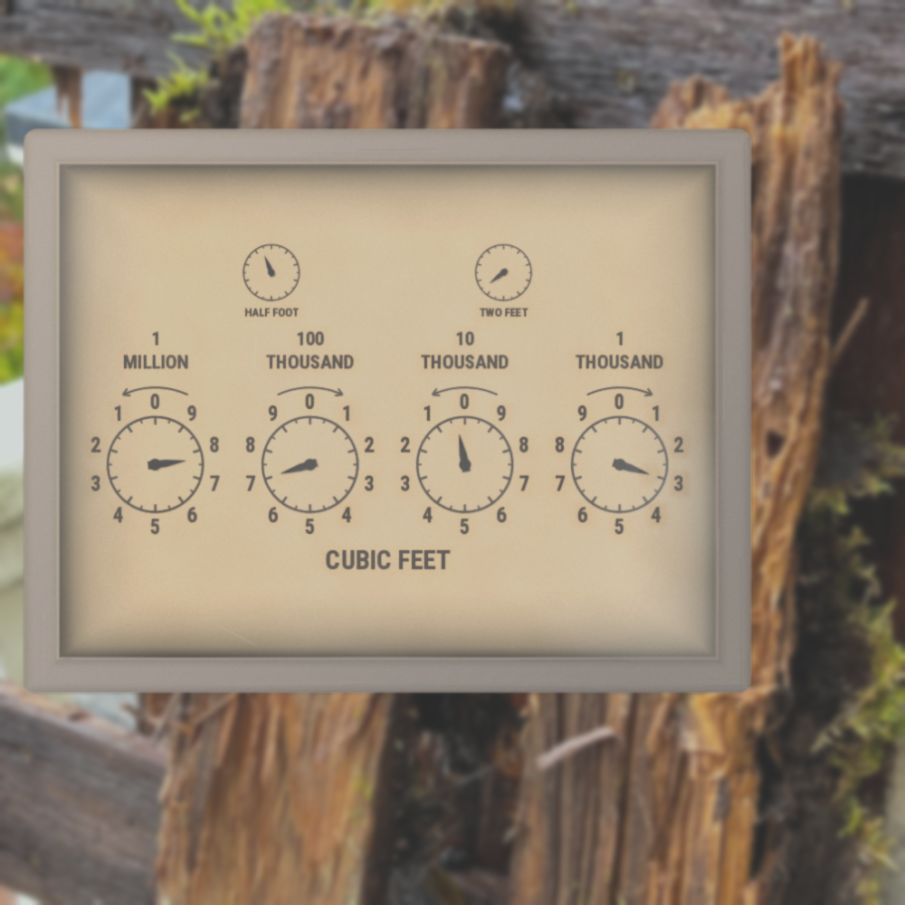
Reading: 770300 ft³
